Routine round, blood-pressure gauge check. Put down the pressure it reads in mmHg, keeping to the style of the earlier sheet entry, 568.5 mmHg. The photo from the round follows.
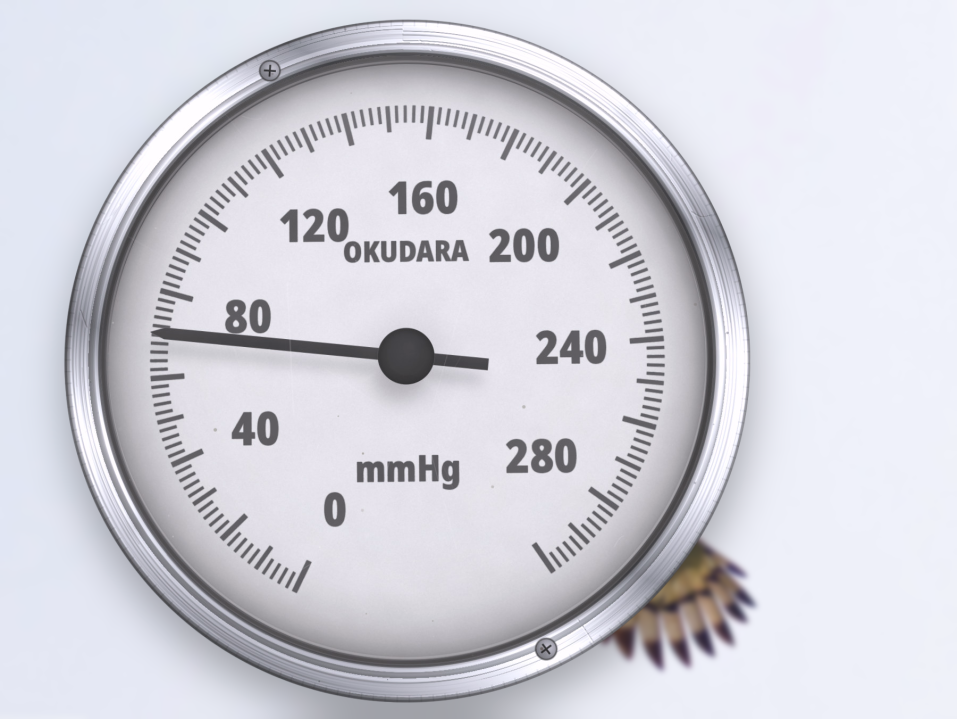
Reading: 70 mmHg
